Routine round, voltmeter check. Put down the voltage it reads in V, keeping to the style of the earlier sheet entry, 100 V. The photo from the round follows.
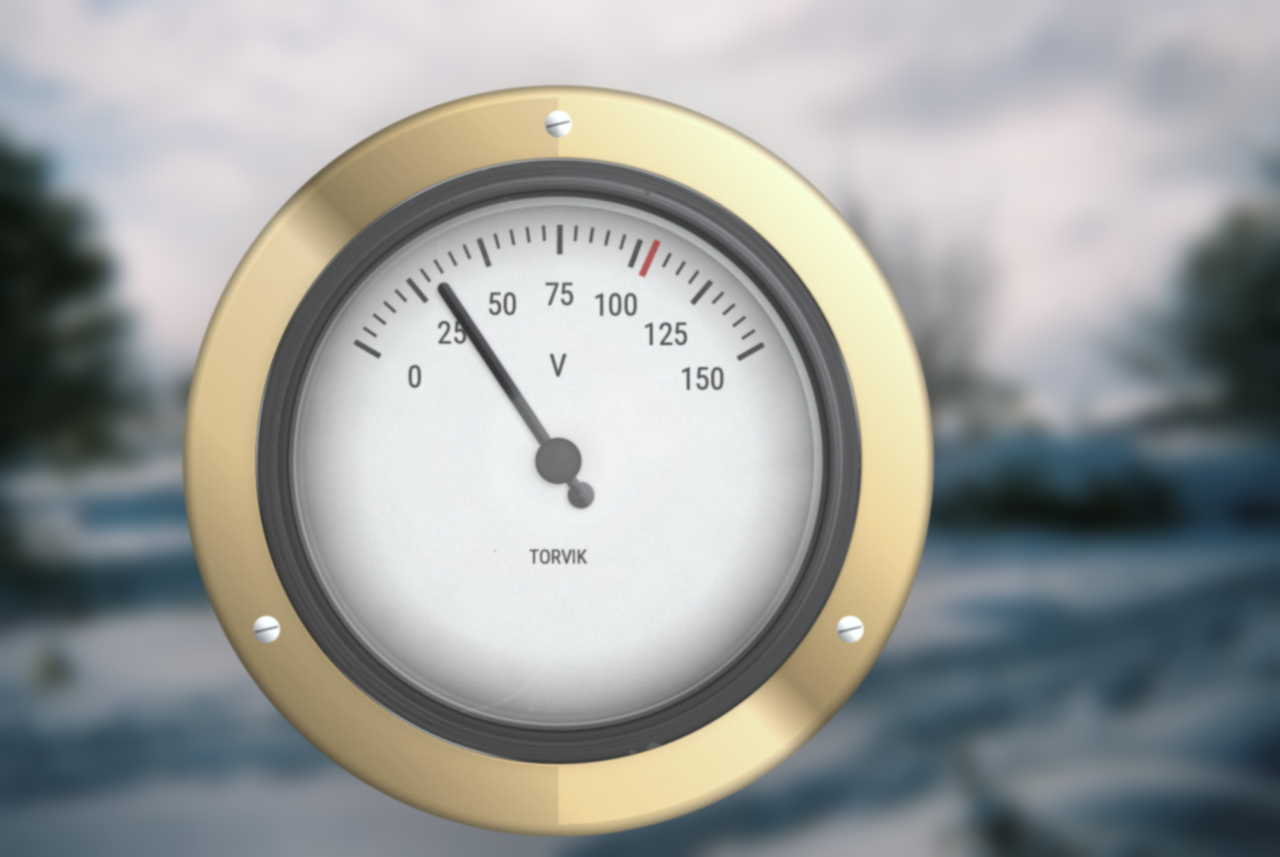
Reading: 32.5 V
